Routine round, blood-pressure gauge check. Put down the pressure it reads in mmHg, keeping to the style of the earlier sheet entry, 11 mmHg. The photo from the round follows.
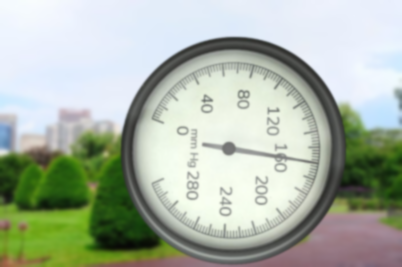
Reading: 160 mmHg
